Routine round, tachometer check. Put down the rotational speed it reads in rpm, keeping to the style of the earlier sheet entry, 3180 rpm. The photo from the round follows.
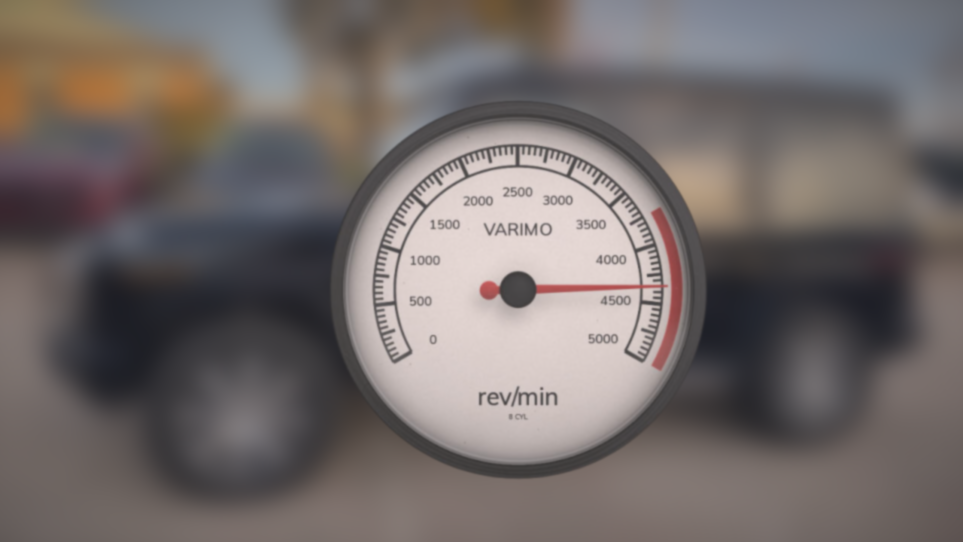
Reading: 4350 rpm
